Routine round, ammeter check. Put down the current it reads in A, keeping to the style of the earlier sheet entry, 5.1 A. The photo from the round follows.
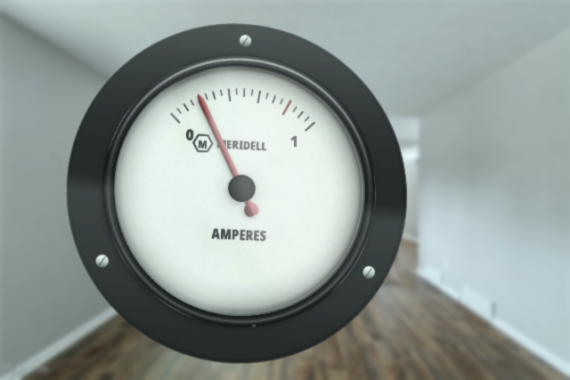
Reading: 0.2 A
